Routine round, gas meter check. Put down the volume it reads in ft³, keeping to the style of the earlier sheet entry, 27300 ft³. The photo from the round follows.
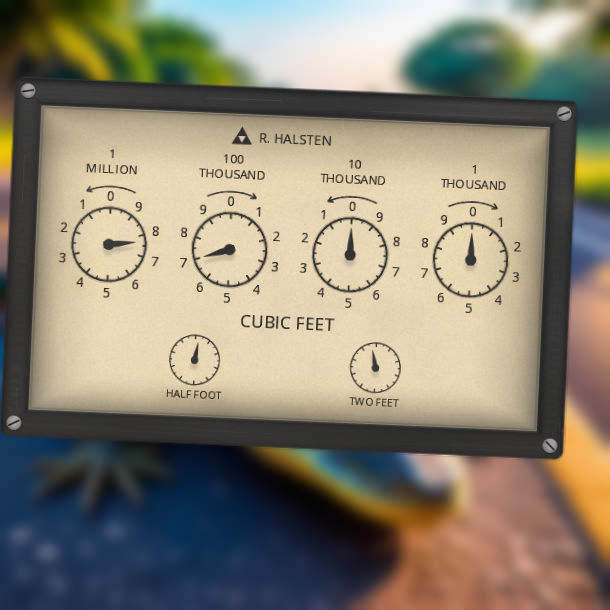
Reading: 770000 ft³
